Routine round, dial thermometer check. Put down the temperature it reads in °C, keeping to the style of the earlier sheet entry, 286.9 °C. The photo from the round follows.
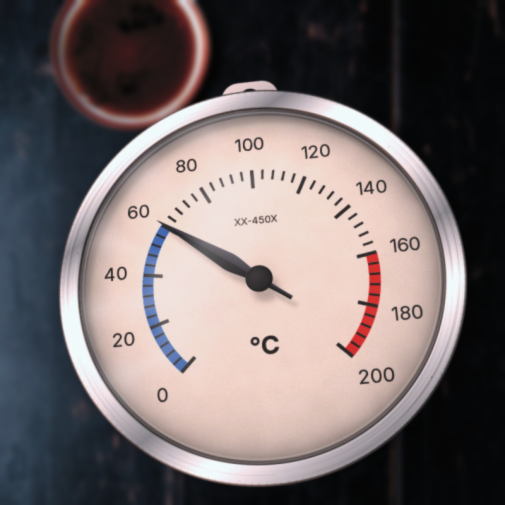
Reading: 60 °C
